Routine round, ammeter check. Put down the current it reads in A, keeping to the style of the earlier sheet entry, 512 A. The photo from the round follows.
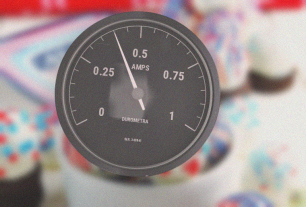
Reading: 0.4 A
